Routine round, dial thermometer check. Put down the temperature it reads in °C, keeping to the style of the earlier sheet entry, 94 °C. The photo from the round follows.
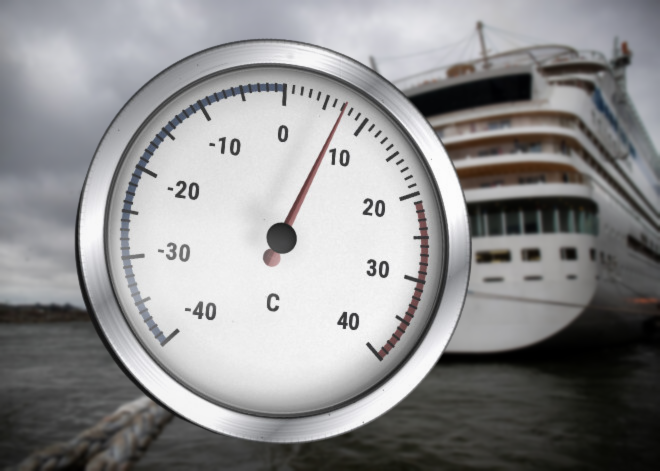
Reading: 7 °C
